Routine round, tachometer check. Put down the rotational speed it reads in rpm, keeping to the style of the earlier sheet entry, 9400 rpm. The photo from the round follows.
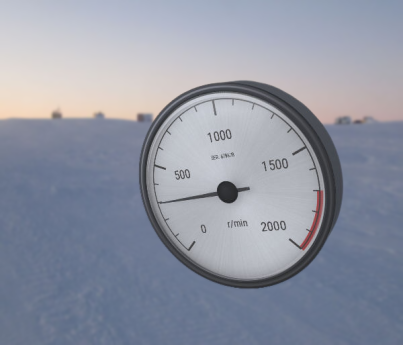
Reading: 300 rpm
